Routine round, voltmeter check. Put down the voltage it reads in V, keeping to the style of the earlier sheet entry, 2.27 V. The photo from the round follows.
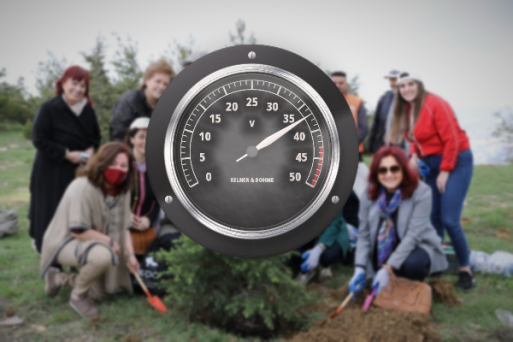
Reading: 37 V
